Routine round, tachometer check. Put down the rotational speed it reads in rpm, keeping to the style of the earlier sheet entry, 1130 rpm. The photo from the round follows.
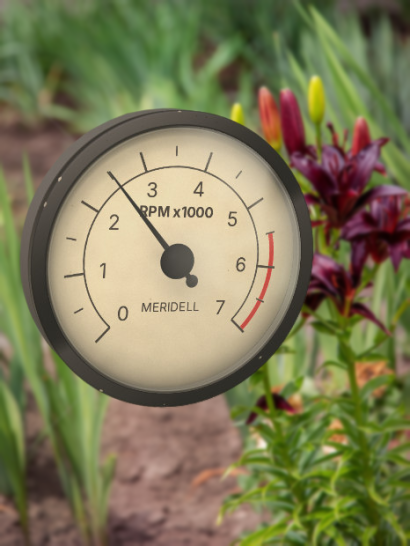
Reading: 2500 rpm
